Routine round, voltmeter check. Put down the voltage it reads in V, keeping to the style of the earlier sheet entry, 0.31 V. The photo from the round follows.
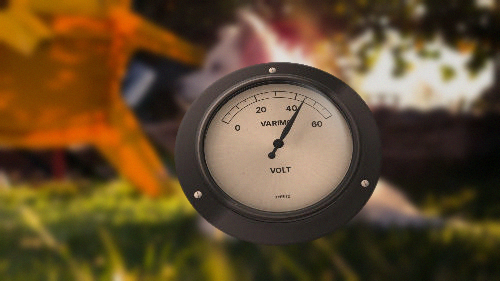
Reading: 45 V
